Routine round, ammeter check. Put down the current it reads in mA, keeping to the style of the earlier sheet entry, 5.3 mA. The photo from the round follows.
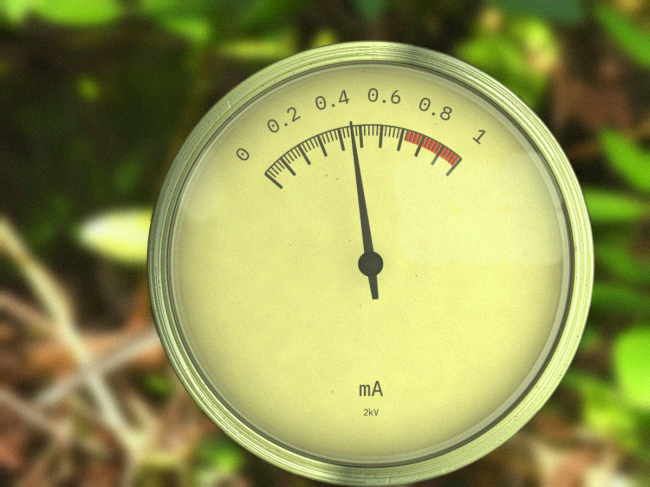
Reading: 0.46 mA
